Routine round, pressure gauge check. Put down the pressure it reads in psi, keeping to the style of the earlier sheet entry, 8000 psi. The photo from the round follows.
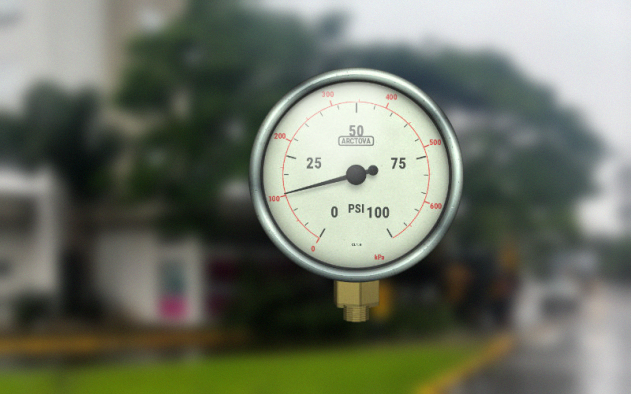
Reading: 15 psi
